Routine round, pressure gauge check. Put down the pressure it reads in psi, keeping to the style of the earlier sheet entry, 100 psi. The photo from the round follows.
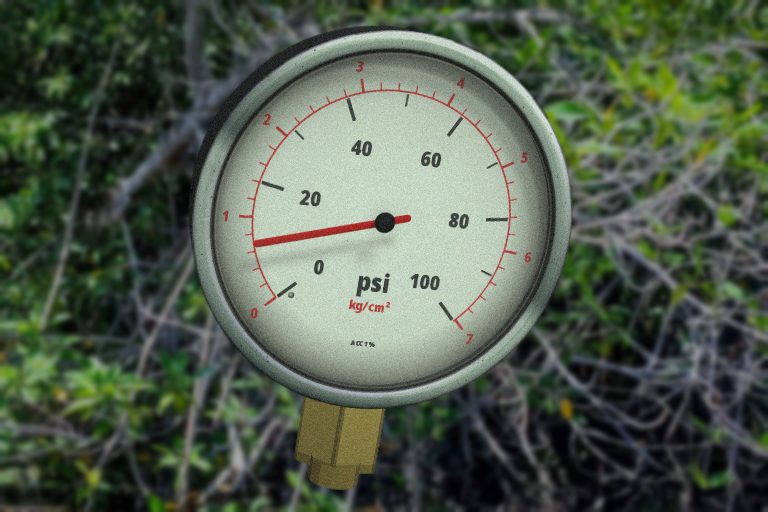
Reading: 10 psi
